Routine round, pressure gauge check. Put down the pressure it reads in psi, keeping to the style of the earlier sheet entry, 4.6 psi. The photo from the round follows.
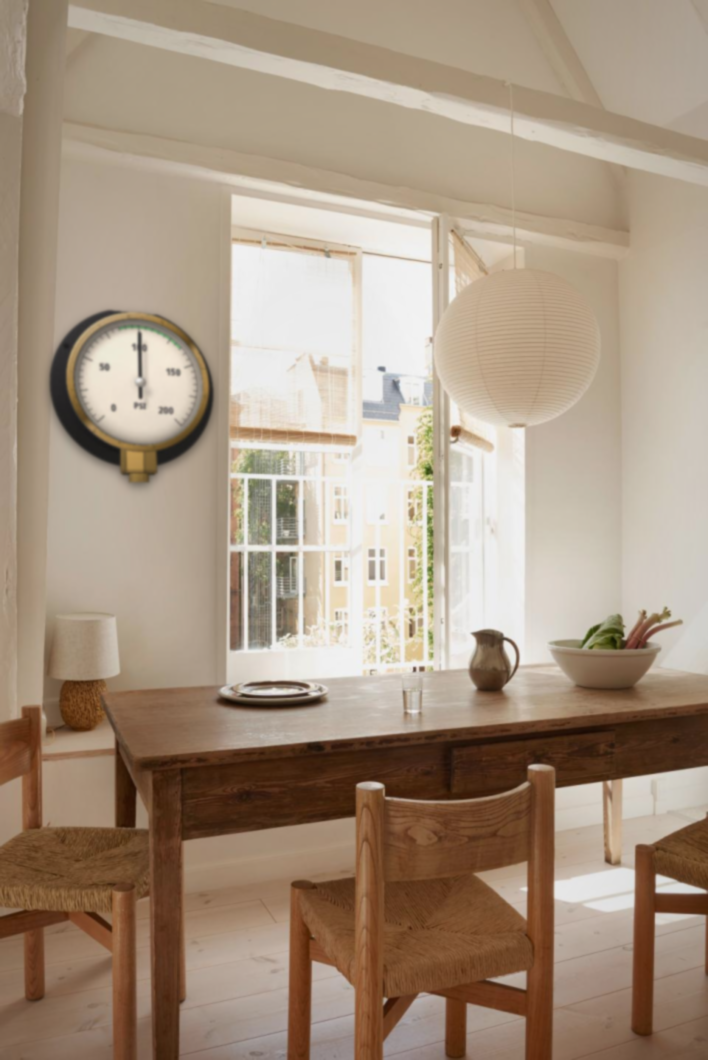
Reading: 100 psi
